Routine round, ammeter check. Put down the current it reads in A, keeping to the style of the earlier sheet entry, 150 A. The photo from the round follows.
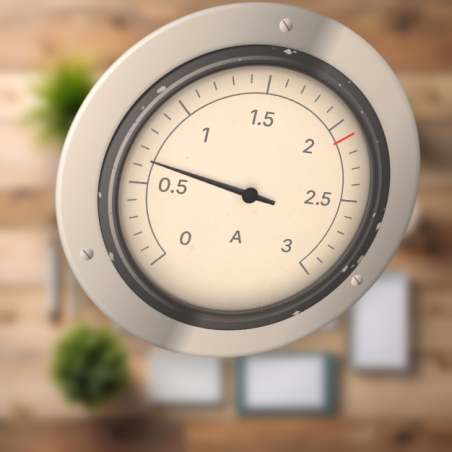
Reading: 0.65 A
